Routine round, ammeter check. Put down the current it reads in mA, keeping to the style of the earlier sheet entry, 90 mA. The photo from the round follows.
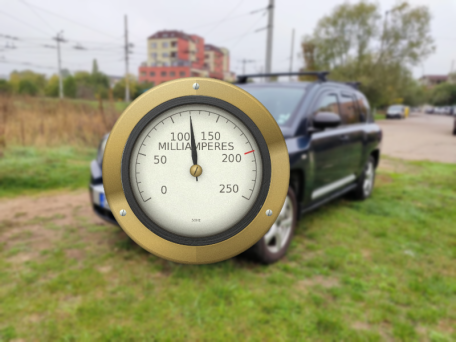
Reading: 120 mA
